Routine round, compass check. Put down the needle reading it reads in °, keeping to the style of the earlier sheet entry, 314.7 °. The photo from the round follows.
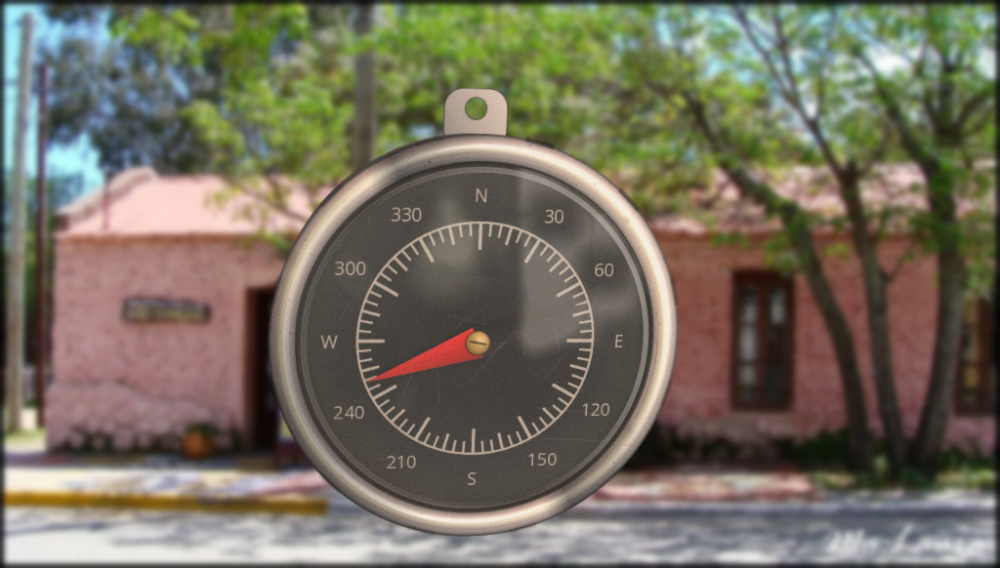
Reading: 250 °
